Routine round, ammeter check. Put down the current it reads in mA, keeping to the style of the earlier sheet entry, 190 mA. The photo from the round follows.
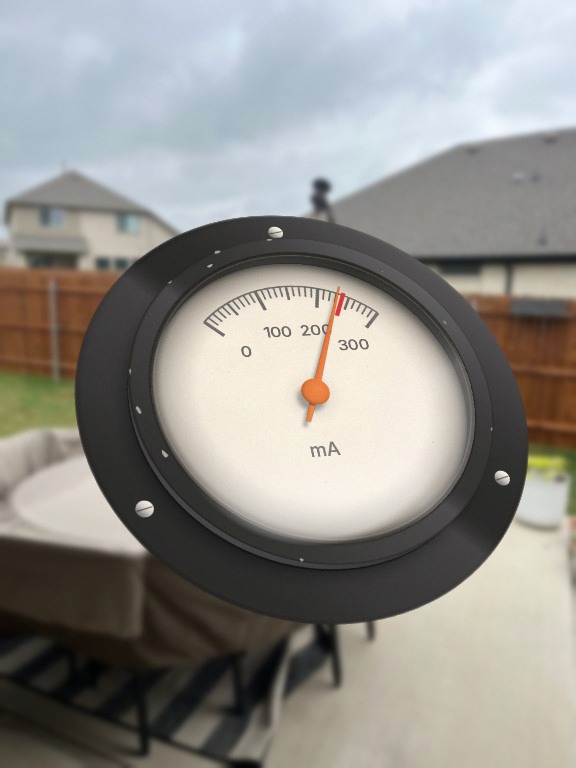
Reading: 230 mA
